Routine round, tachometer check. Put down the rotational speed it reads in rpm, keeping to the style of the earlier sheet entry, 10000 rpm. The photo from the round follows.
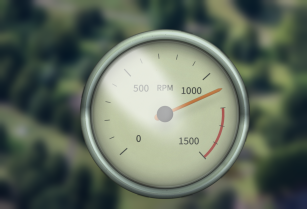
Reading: 1100 rpm
